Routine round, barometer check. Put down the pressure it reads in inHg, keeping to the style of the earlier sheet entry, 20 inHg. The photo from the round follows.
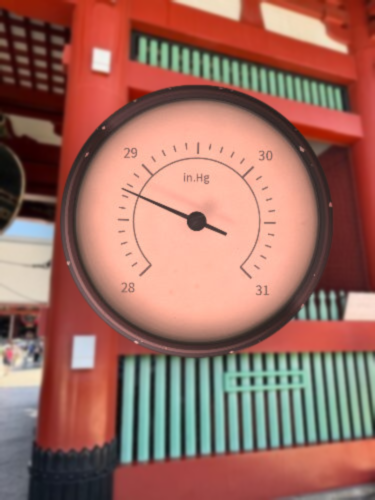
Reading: 28.75 inHg
